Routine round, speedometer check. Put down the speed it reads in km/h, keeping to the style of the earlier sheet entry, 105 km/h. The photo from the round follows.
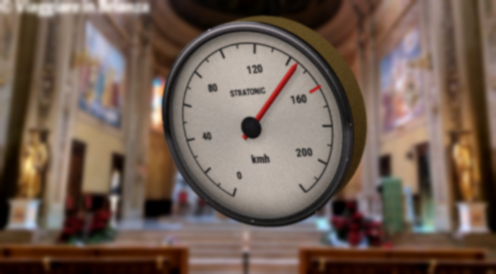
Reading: 145 km/h
